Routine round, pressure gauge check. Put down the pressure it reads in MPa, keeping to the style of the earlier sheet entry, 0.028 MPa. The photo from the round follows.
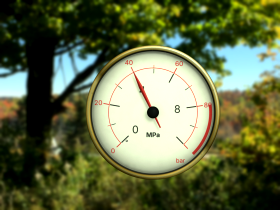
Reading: 4 MPa
